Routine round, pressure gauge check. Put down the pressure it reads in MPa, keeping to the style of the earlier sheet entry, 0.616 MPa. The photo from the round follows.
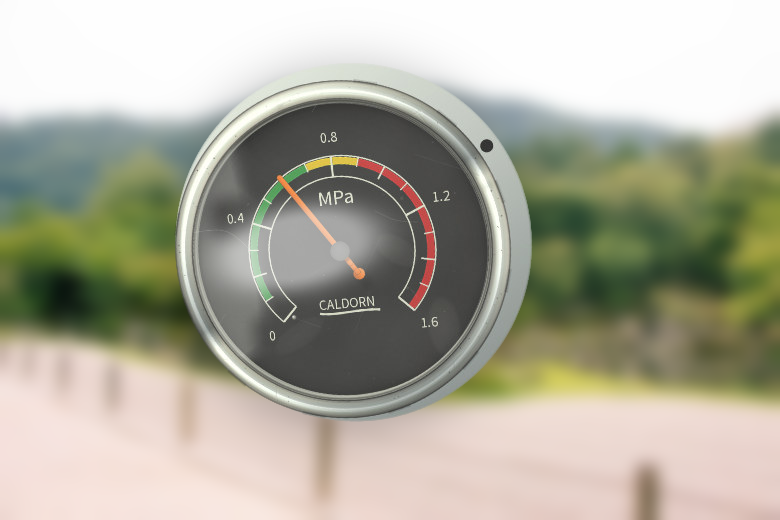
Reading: 0.6 MPa
